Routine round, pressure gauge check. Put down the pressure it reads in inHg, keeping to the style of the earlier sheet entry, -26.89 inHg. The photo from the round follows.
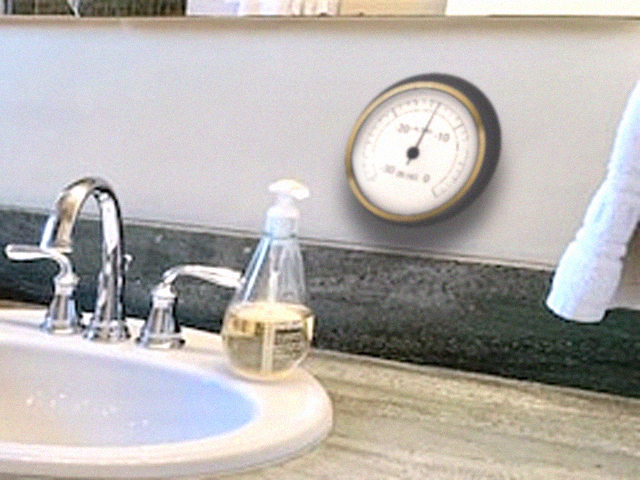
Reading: -14 inHg
